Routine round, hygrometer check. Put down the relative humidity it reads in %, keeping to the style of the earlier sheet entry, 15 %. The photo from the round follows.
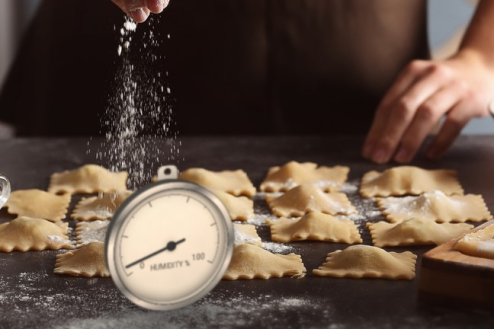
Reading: 5 %
